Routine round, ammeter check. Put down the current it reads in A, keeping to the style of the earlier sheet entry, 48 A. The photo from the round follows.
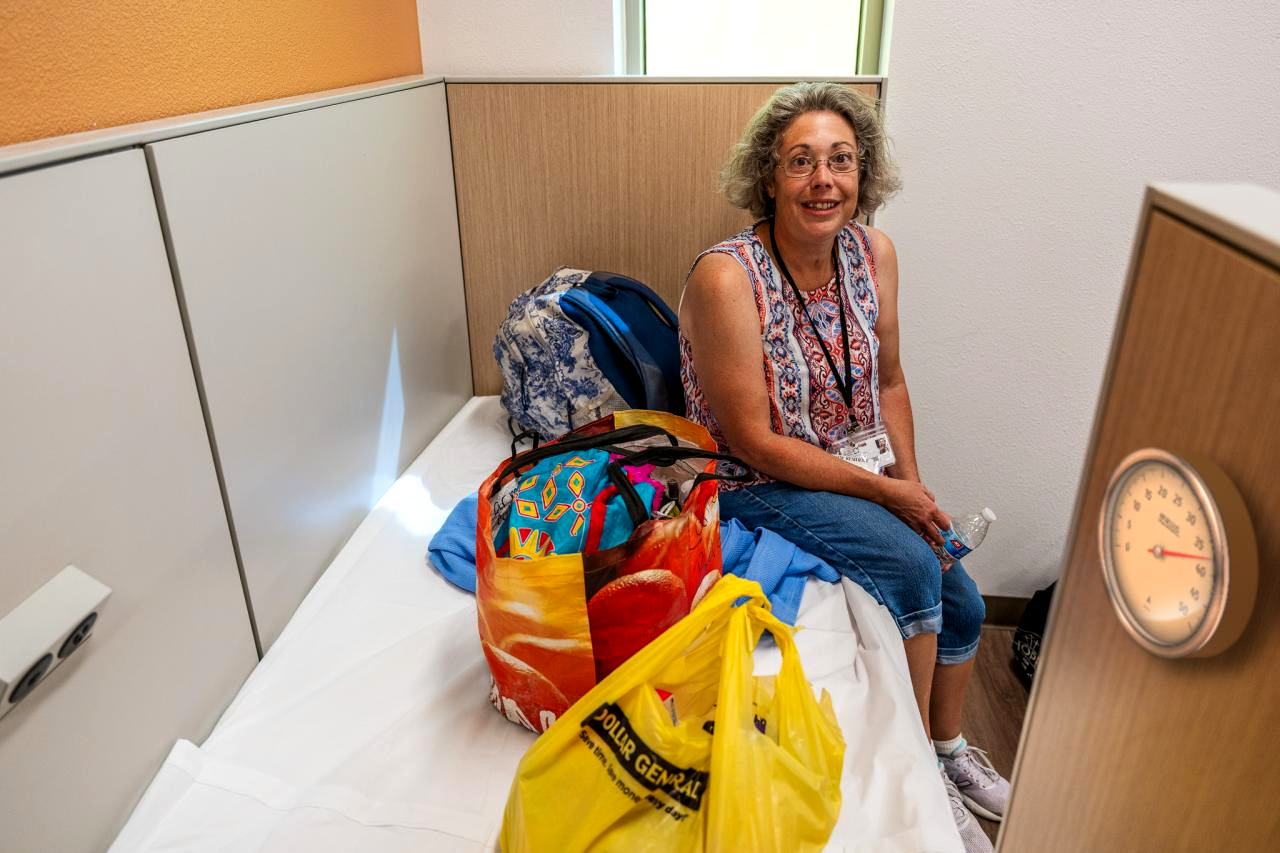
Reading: 37.5 A
